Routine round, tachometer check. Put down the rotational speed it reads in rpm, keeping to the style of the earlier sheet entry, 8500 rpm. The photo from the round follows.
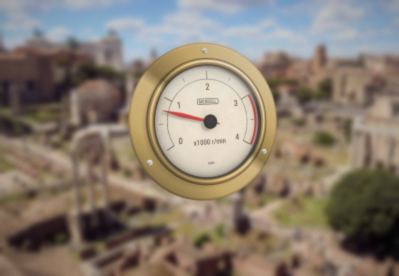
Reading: 750 rpm
